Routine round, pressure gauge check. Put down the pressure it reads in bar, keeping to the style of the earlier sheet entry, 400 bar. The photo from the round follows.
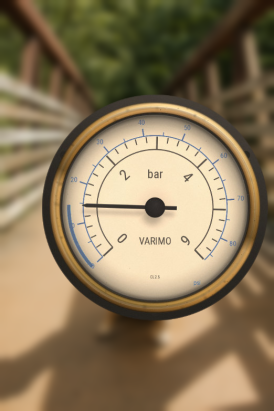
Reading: 1 bar
